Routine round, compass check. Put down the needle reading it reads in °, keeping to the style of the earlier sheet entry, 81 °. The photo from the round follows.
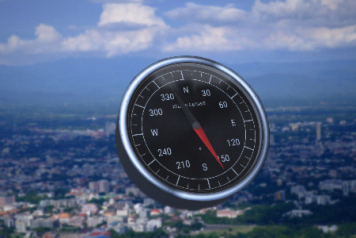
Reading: 160 °
